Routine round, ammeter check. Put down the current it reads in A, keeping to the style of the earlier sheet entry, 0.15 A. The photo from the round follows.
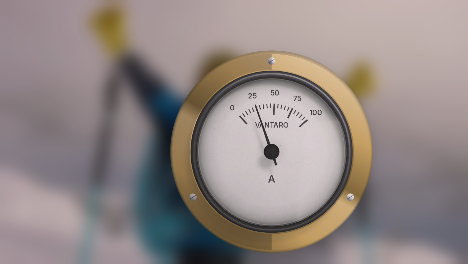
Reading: 25 A
